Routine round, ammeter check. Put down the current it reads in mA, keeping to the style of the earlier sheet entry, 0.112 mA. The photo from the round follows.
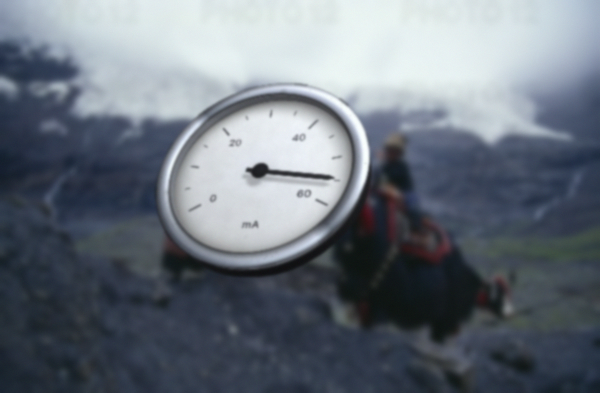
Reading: 55 mA
